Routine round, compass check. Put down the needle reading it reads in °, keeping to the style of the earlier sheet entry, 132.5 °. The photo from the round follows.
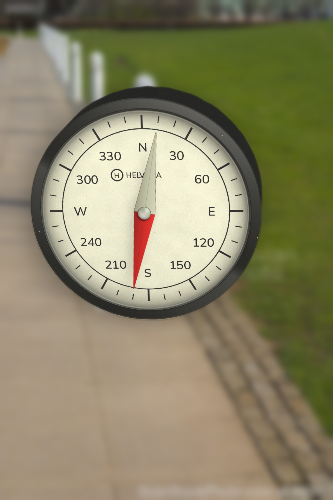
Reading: 190 °
